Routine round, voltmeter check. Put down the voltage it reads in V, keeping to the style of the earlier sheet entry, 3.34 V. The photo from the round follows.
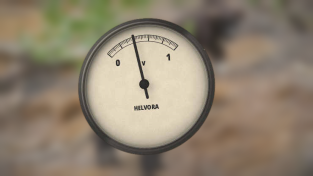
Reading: 0.4 V
